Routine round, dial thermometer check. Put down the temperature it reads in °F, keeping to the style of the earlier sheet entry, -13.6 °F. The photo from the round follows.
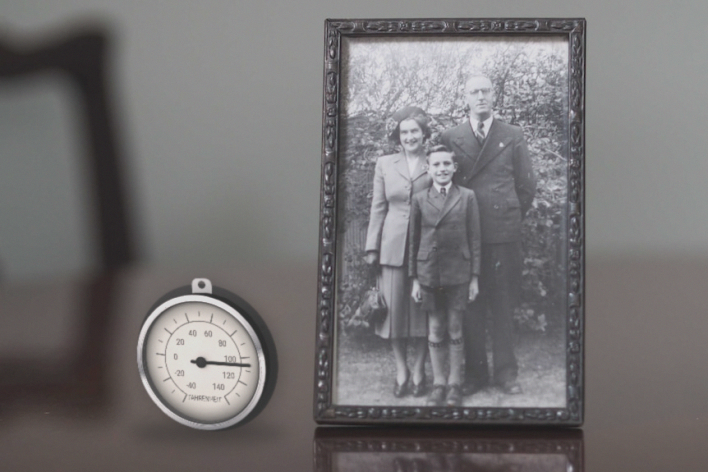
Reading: 105 °F
